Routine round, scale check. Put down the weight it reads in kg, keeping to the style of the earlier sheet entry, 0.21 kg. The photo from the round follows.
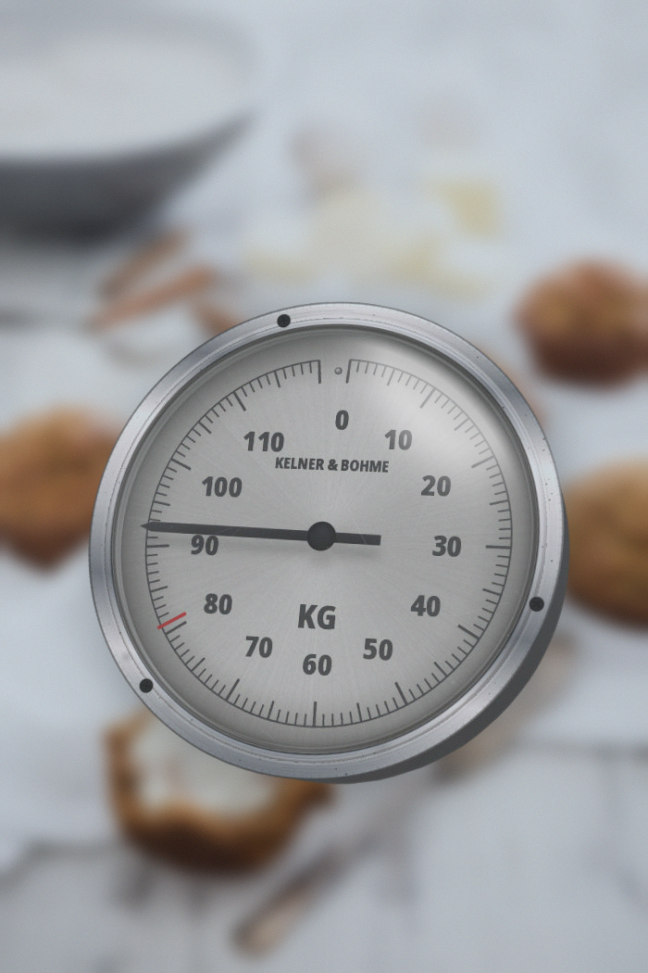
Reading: 92 kg
